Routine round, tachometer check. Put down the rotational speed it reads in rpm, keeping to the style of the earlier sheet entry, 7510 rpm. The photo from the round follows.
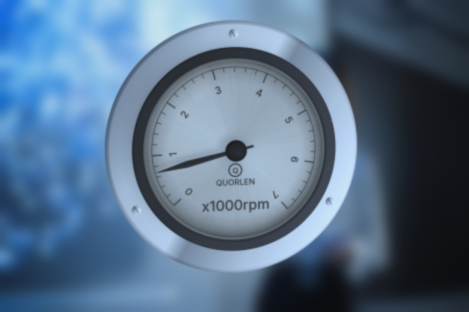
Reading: 700 rpm
